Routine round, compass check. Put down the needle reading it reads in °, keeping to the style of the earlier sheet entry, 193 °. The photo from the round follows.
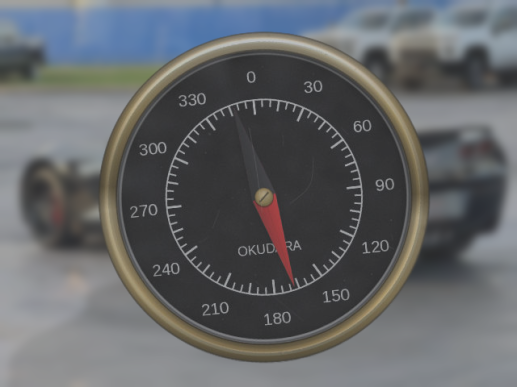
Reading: 167.5 °
